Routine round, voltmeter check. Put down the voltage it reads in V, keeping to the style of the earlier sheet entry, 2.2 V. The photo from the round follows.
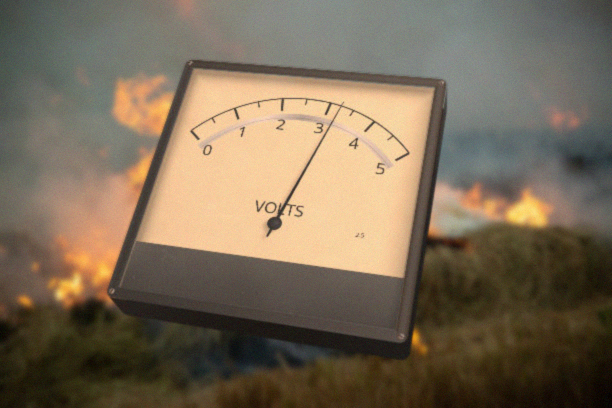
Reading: 3.25 V
